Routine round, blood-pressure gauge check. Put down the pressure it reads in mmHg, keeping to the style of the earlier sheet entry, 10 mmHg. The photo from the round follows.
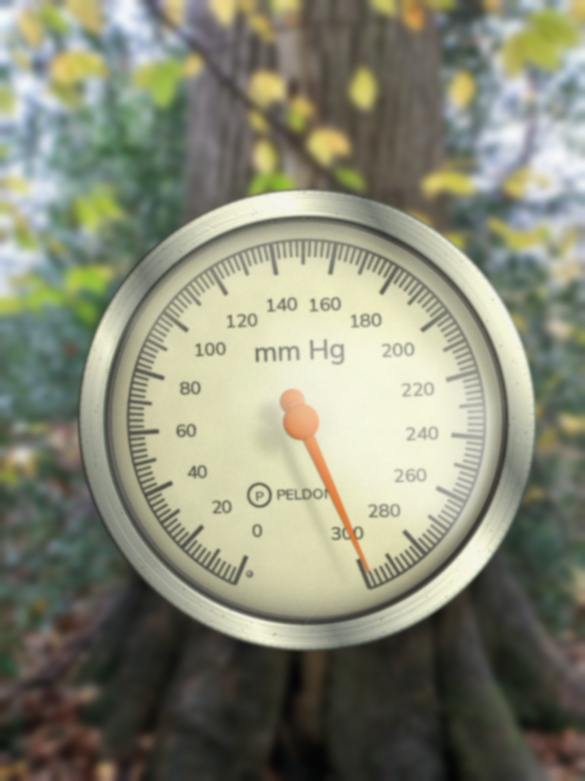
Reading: 298 mmHg
